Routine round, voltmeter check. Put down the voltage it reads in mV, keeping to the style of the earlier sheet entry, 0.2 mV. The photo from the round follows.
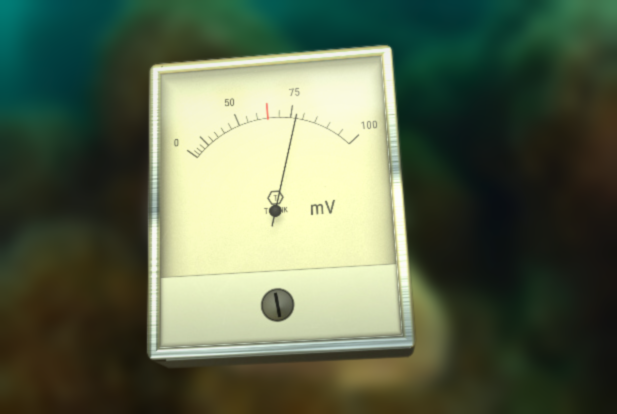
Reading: 77.5 mV
